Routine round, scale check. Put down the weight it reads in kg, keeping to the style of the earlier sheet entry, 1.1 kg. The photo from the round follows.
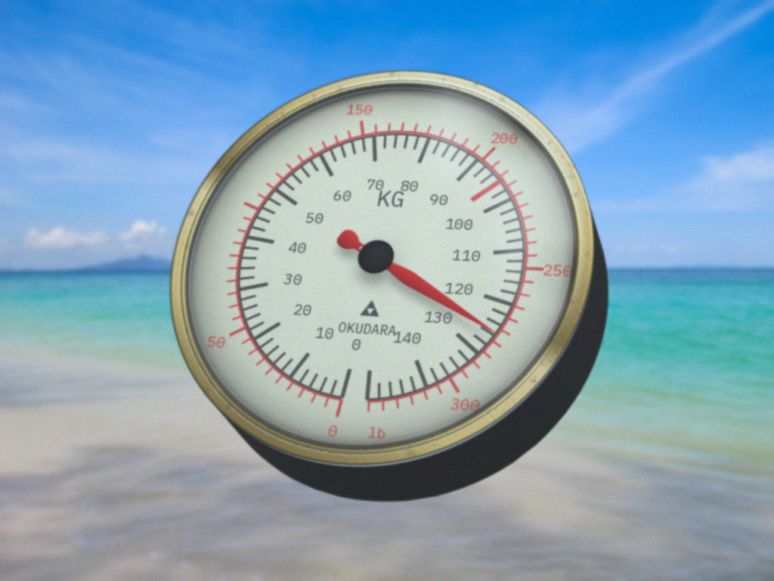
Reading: 126 kg
